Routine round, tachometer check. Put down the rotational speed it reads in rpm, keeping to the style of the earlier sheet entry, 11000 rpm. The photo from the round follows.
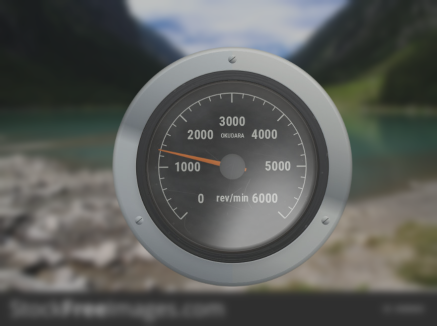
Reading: 1300 rpm
